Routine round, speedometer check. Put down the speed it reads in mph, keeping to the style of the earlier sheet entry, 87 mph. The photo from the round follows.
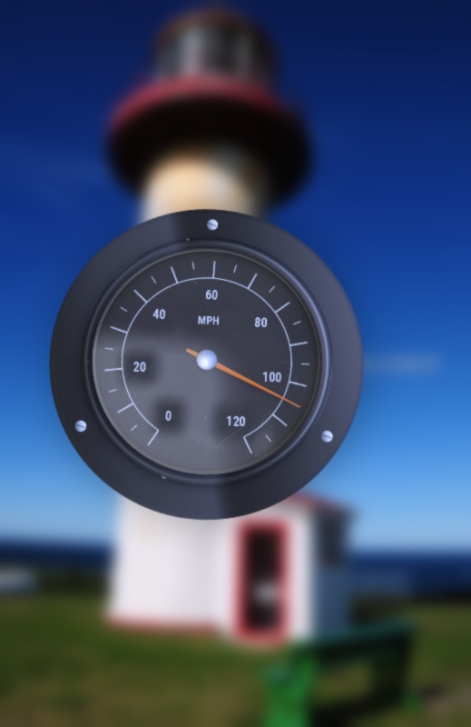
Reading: 105 mph
